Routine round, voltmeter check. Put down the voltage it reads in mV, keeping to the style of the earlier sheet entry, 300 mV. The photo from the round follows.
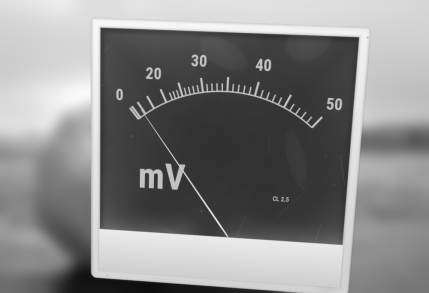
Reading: 10 mV
